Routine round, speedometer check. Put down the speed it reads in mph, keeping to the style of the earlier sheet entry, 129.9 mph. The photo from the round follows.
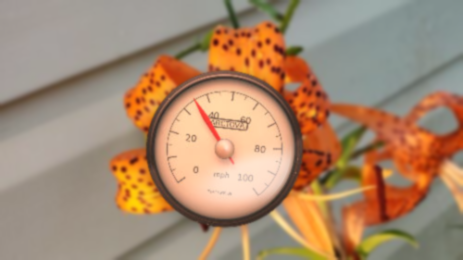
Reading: 35 mph
